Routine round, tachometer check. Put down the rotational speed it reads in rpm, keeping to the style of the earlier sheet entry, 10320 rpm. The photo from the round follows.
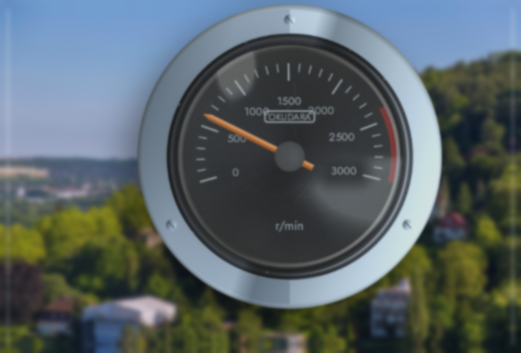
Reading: 600 rpm
